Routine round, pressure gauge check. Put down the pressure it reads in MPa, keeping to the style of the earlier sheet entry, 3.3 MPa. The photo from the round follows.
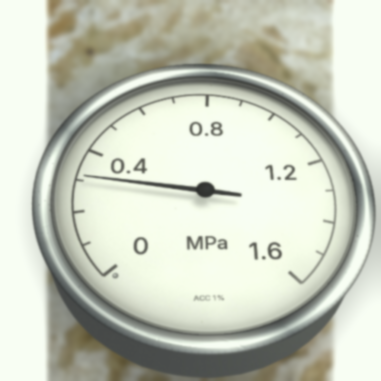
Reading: 0.3 MPa
